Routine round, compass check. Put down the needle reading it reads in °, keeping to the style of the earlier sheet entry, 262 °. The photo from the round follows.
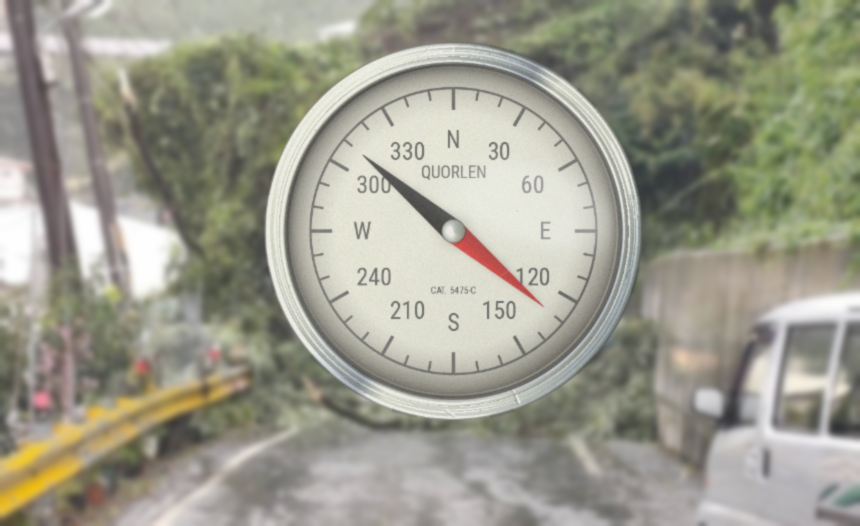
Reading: 130 °
